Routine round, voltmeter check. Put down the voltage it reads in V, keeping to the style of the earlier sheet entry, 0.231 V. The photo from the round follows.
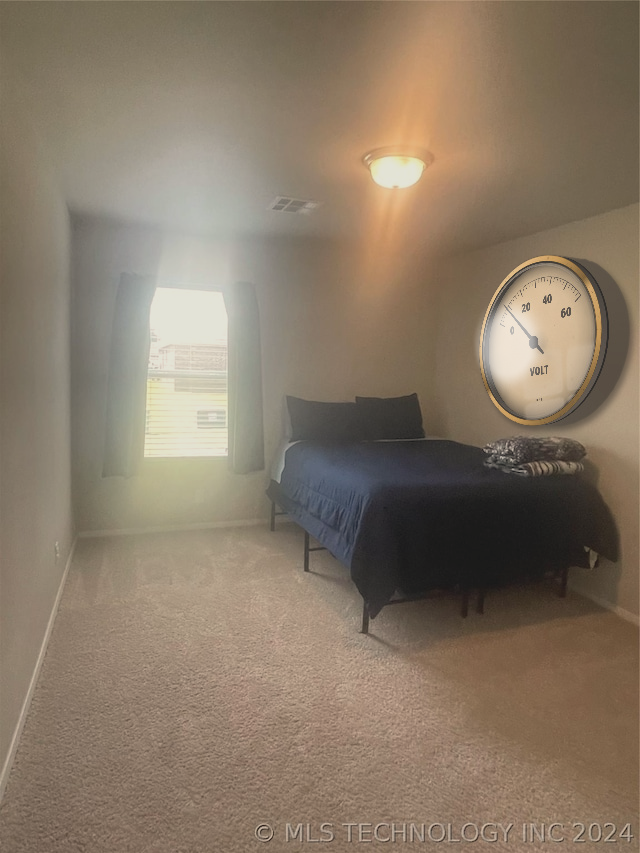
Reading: 10 V
